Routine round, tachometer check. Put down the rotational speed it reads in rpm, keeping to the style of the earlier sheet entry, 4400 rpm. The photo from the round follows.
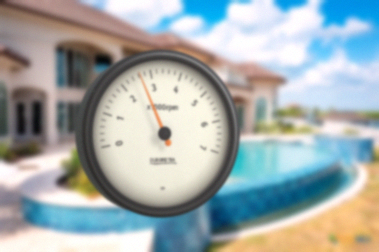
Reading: 2600 rpm
